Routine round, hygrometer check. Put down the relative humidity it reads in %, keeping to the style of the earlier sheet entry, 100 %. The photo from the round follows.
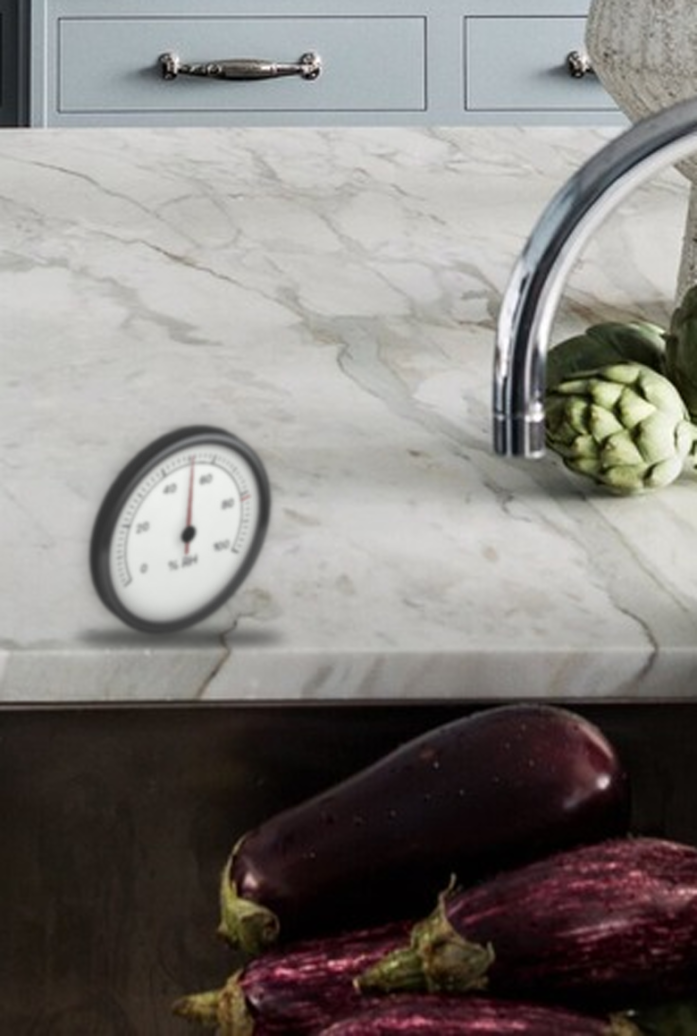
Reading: 50 %
